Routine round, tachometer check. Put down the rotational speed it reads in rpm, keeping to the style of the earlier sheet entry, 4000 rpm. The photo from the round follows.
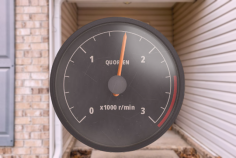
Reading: 1600 rpm
